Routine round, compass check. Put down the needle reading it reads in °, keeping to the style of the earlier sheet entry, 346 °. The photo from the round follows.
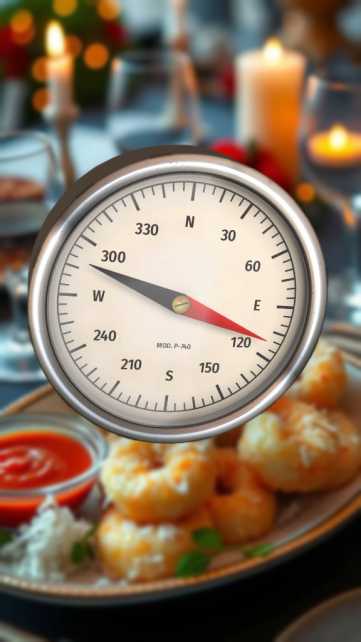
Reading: 110 °
